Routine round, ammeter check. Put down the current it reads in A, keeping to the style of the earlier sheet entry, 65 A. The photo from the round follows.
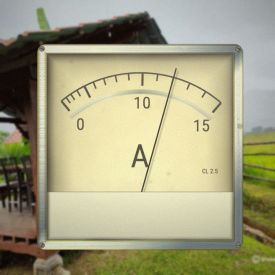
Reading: 12 A
